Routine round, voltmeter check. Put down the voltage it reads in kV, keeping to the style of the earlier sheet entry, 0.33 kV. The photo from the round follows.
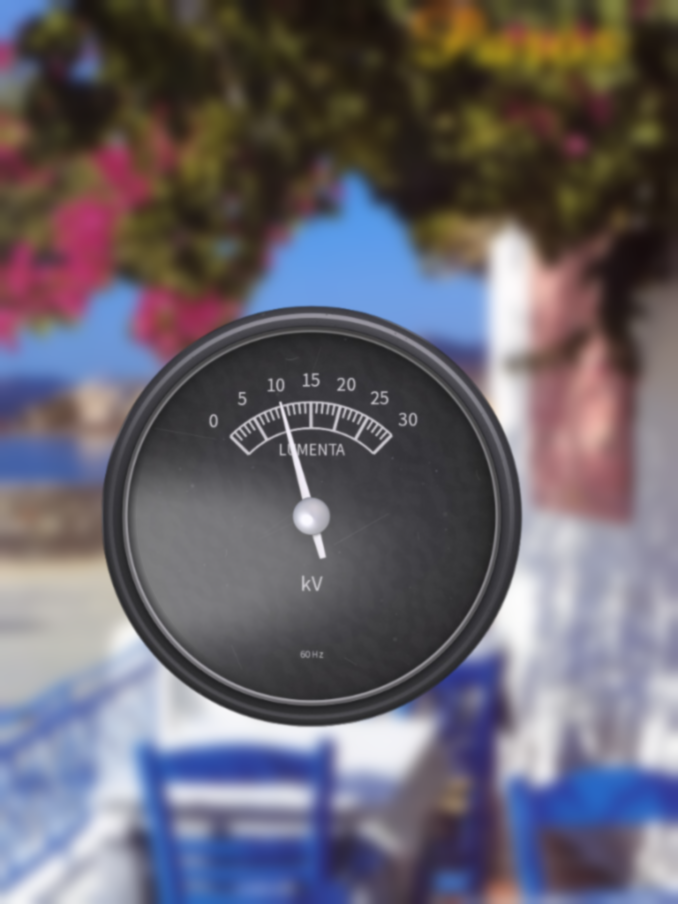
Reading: 10 kV
